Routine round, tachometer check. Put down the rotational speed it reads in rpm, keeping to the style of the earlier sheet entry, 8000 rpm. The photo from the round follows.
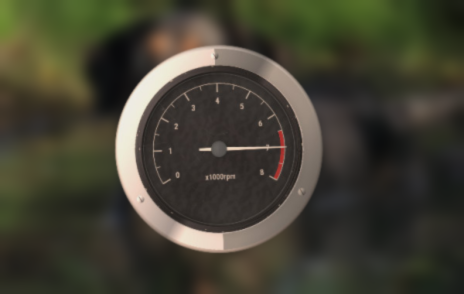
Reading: 7000 rpm
